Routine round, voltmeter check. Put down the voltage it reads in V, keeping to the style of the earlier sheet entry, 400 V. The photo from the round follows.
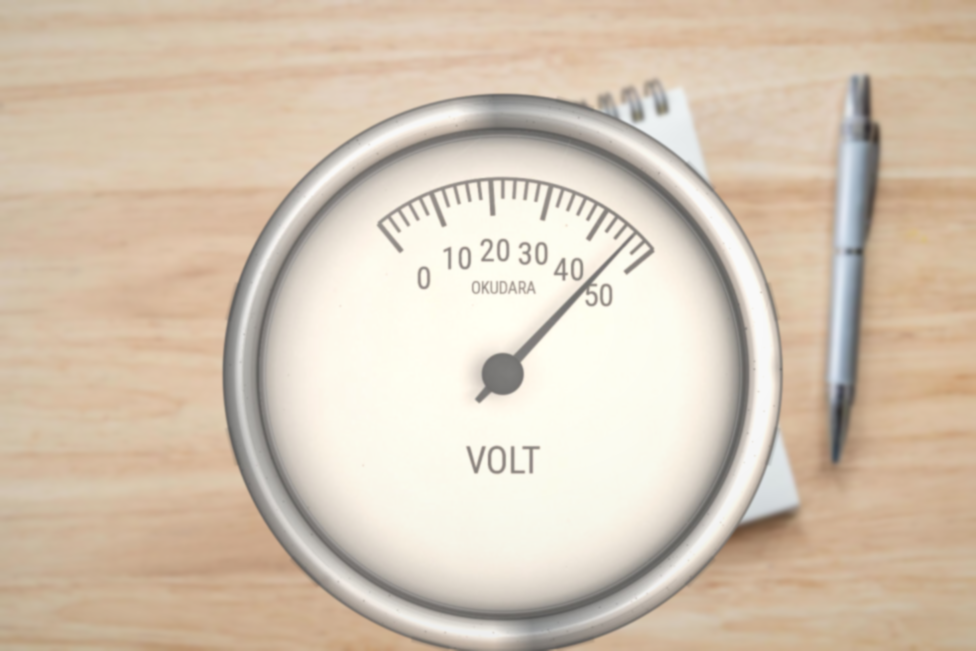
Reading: 46 V
